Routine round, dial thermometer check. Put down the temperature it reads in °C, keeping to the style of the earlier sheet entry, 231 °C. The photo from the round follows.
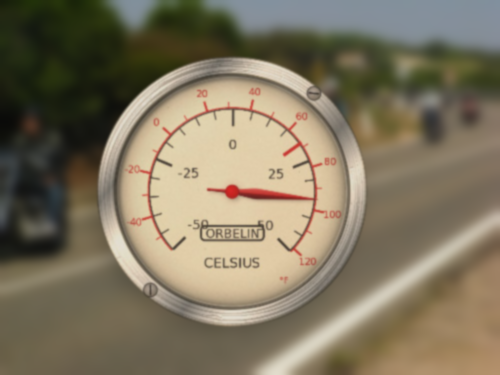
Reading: 35 °C
